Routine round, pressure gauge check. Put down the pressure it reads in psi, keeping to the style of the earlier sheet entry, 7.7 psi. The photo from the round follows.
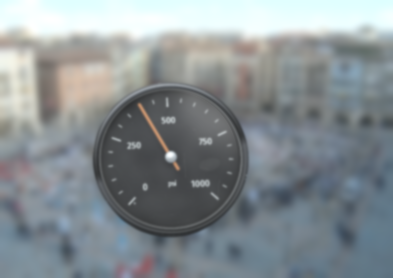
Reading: 400 psi
